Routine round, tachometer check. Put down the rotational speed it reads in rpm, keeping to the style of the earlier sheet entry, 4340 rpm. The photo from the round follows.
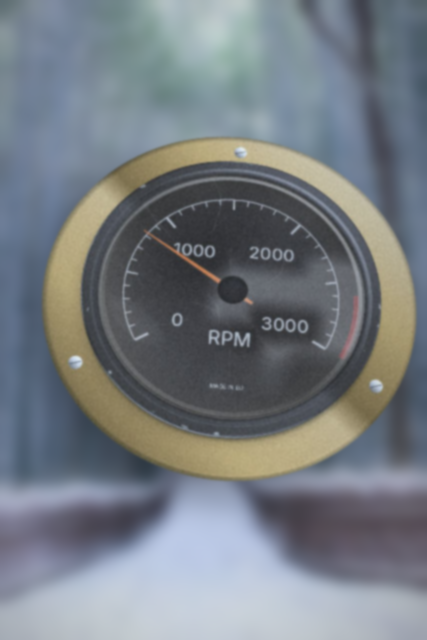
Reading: 800 rpm
